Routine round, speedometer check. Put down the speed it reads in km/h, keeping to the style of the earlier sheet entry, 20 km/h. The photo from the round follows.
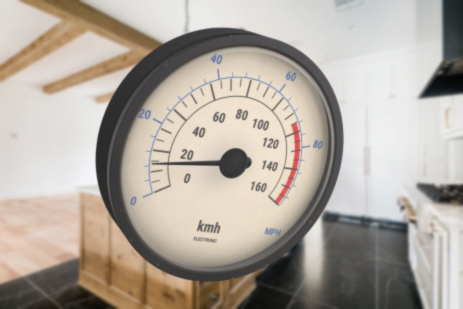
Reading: 15 km/h
